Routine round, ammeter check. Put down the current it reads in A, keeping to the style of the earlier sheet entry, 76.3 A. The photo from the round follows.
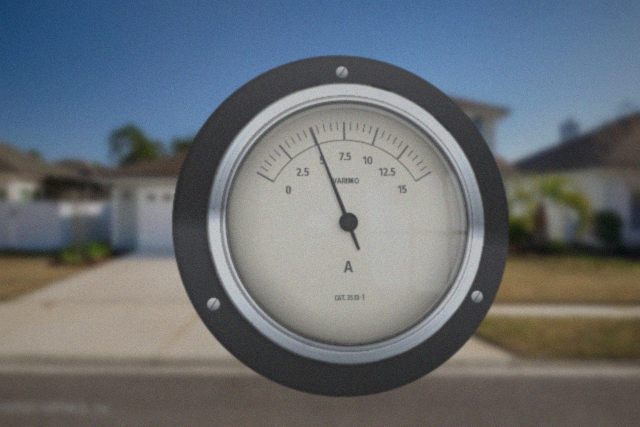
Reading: 5 A
